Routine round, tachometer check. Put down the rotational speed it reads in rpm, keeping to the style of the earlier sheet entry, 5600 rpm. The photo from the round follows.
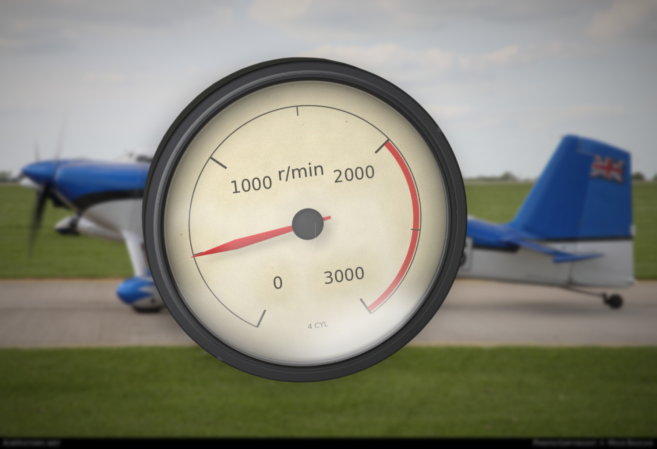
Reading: 500 rpm
